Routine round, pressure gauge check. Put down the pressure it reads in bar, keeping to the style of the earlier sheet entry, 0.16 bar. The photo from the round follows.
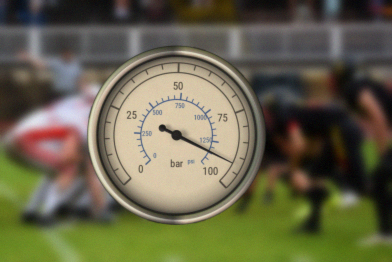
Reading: 92.5 bar
